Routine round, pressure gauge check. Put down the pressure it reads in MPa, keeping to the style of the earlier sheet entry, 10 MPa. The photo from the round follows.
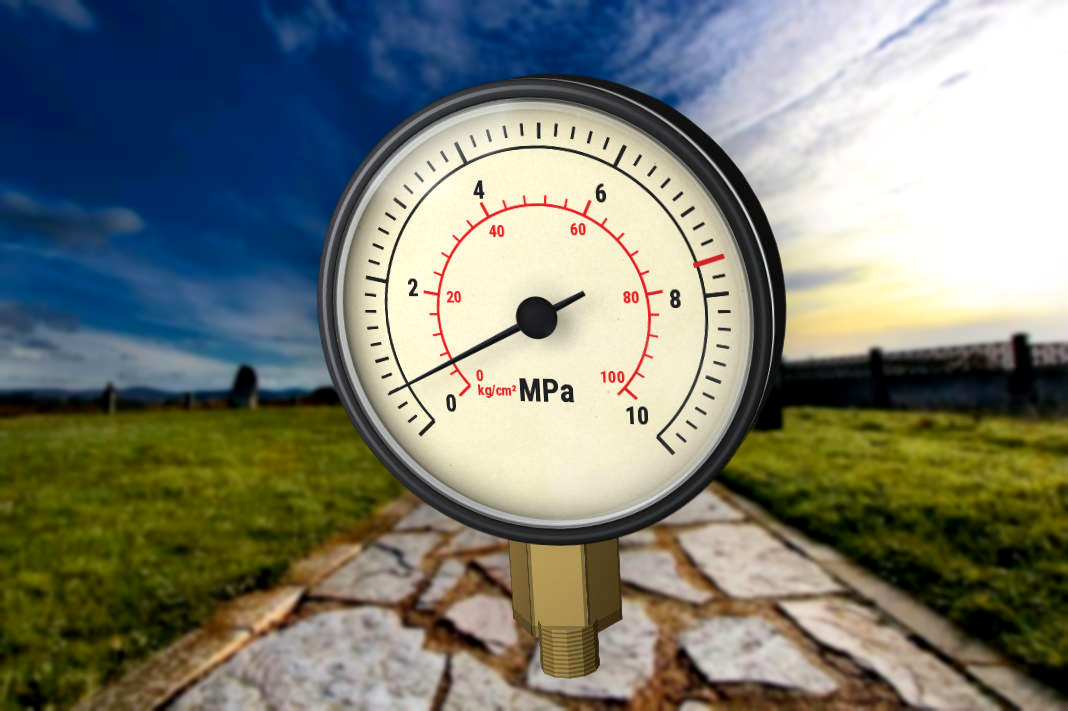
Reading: 0.6 MPa
